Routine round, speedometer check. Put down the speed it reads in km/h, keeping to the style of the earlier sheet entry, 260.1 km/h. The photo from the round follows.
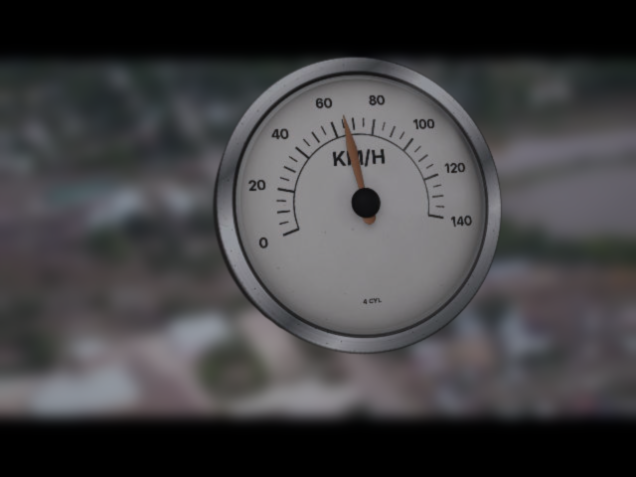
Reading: 65 km/h
